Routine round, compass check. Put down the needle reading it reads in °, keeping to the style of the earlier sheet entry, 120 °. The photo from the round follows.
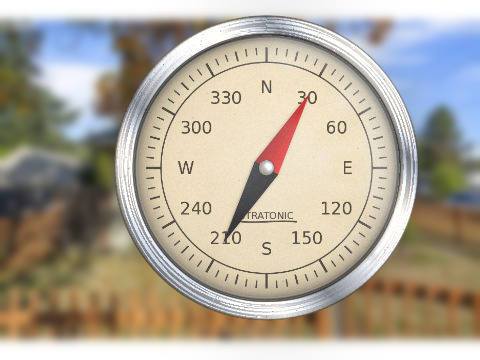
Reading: 30 °
